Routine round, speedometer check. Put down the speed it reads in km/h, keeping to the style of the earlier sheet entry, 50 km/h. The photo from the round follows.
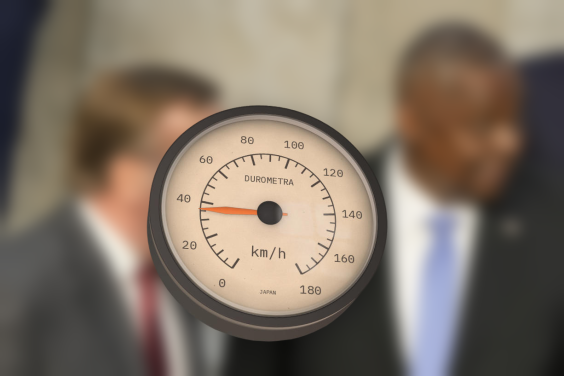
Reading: 35 km/h
